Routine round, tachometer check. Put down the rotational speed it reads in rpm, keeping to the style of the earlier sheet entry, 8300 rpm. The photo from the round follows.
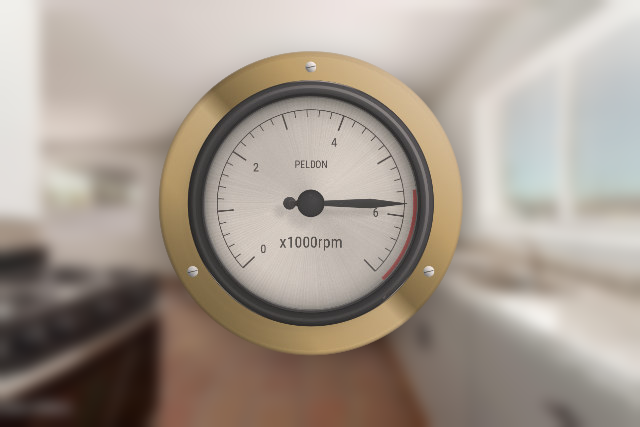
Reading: 5800 rpm
